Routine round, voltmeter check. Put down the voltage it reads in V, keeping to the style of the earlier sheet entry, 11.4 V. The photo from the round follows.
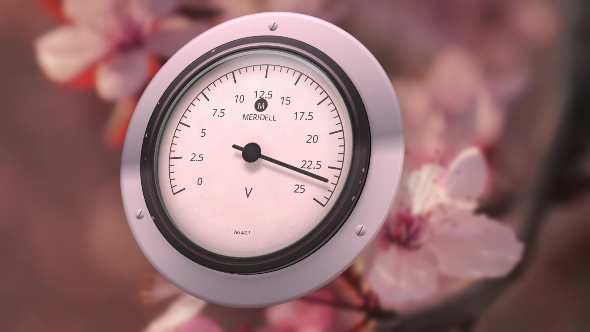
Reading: 23.5 V
